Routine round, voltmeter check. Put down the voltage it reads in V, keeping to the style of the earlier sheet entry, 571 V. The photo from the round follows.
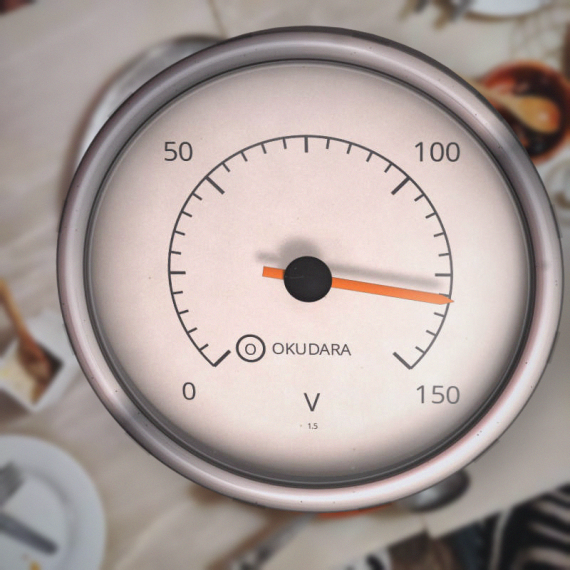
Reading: 130 V
